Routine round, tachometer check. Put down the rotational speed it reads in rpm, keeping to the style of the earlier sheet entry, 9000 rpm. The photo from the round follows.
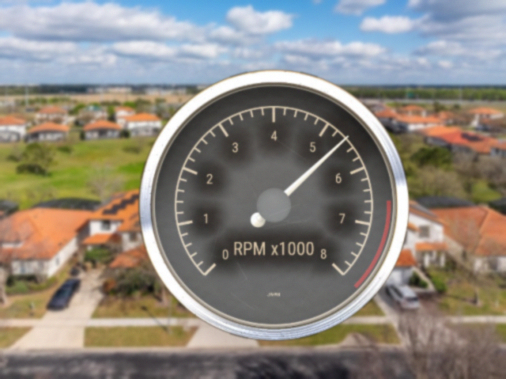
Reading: 5400 rpm
